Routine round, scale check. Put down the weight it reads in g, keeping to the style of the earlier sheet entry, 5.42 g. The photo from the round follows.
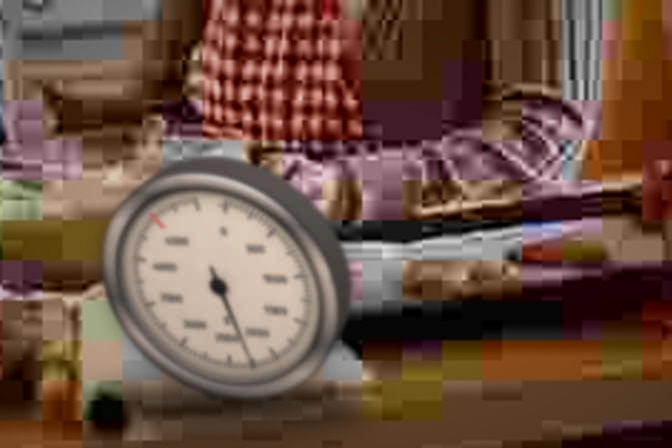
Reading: 2250 g
